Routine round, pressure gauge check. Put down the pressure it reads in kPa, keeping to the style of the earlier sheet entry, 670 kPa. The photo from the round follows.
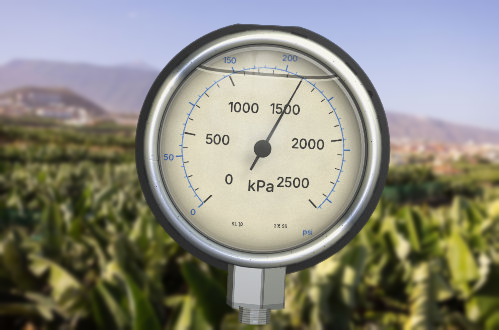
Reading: 1500 kPa
